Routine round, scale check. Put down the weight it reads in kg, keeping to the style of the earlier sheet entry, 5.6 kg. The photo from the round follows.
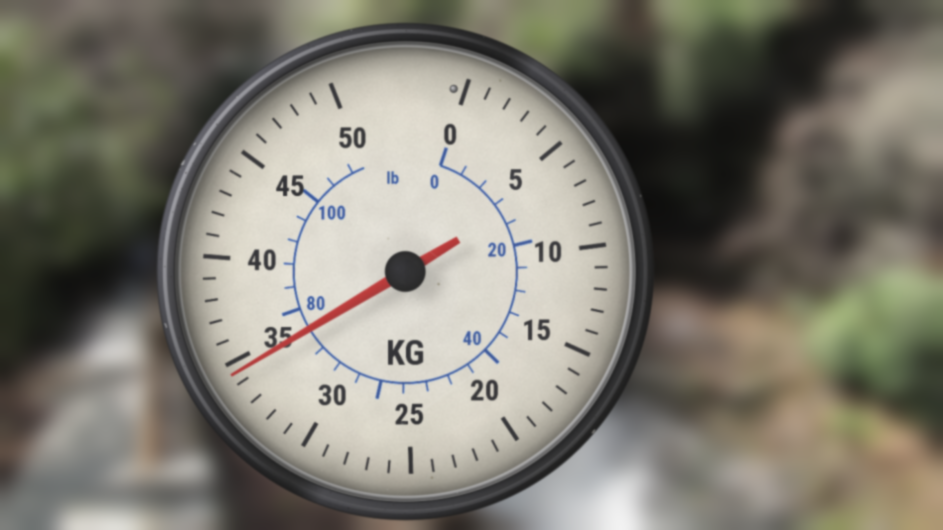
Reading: 34.5 kg
